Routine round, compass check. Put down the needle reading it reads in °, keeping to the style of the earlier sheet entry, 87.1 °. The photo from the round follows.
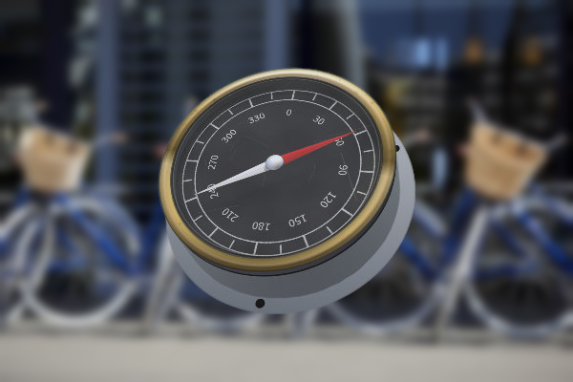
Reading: 60 °
